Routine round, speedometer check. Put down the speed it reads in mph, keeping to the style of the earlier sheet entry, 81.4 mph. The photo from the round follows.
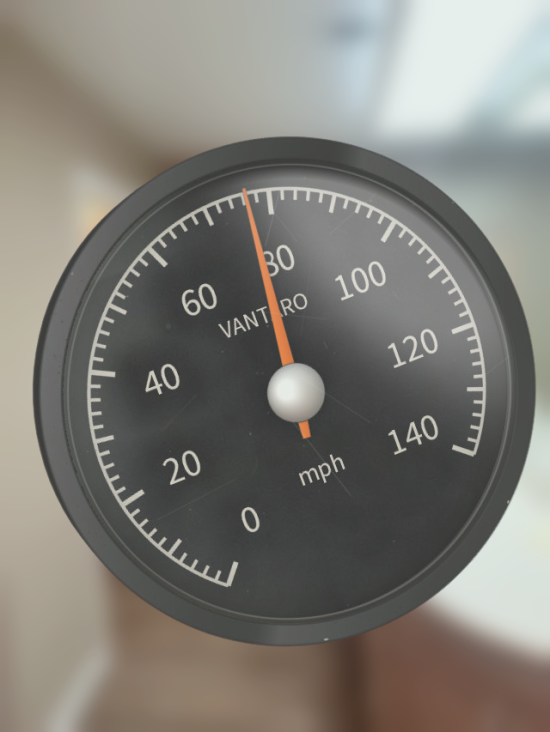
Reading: 76 mph
